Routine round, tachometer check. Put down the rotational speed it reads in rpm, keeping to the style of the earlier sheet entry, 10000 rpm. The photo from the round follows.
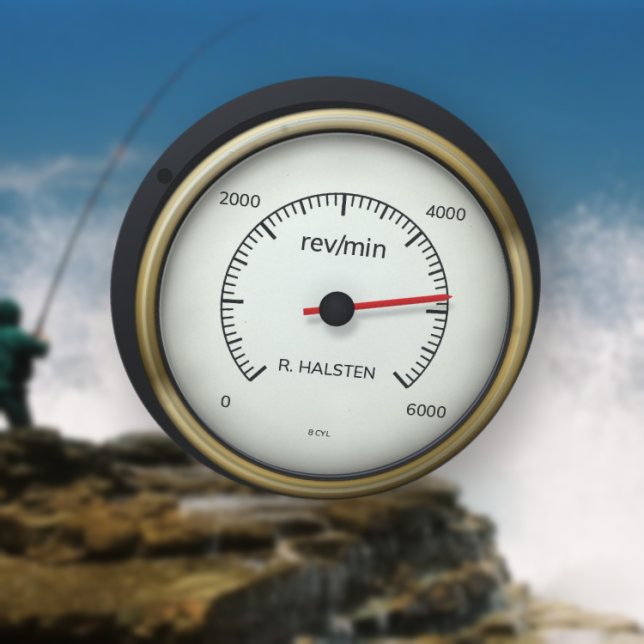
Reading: 4800 rpm
